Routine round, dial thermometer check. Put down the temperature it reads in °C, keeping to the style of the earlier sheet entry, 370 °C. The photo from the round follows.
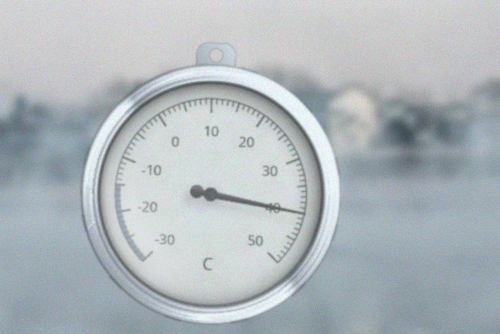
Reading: 40 °C
